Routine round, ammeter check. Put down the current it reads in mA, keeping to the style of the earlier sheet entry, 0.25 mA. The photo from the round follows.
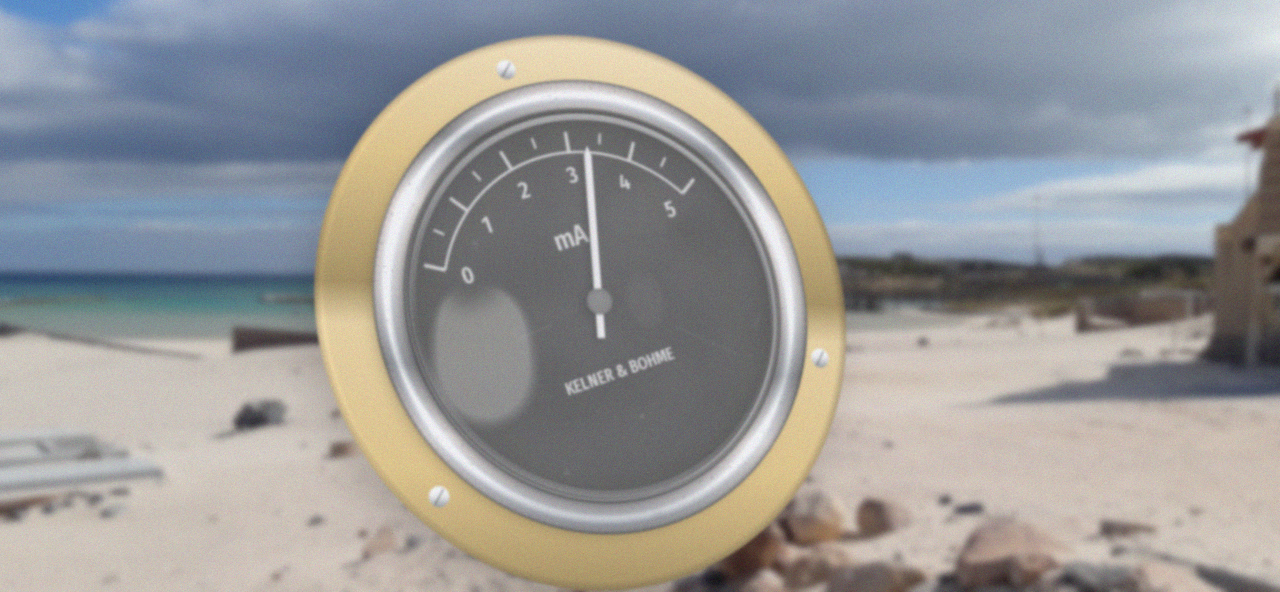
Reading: 3.25 mA
